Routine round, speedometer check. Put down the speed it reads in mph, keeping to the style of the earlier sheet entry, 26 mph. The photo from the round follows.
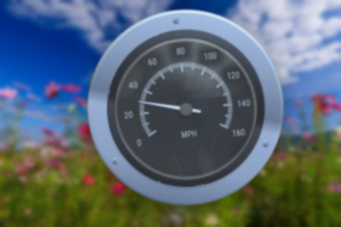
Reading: 30 mph
